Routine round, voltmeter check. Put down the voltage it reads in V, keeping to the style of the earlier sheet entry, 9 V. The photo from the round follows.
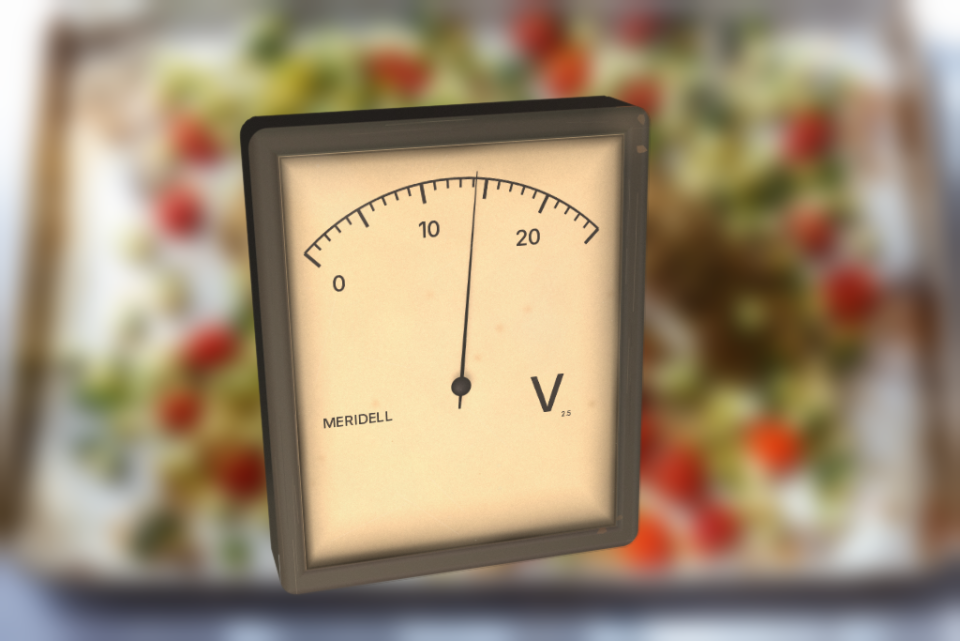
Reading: 14 V
